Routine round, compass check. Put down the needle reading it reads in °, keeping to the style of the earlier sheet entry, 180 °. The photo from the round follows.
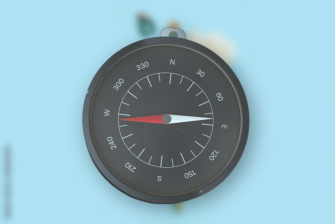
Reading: 262.5 °
